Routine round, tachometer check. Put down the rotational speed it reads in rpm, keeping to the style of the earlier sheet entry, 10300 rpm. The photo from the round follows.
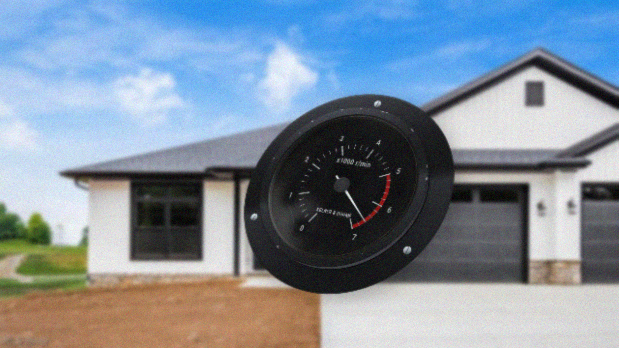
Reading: 6600 rpm
